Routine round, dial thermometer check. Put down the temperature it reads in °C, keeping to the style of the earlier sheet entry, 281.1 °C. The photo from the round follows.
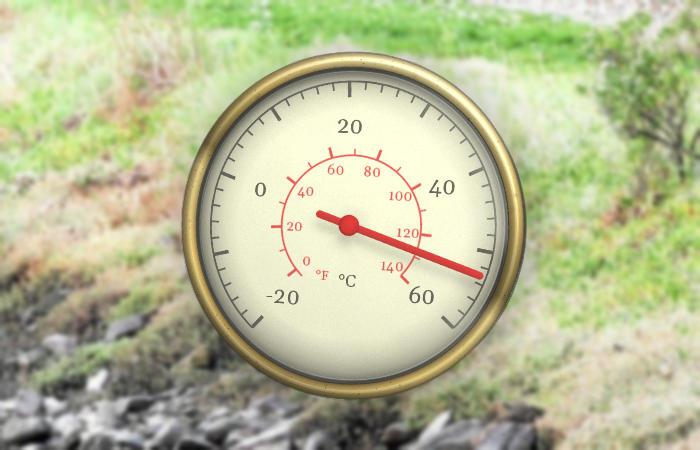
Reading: 53 °C
